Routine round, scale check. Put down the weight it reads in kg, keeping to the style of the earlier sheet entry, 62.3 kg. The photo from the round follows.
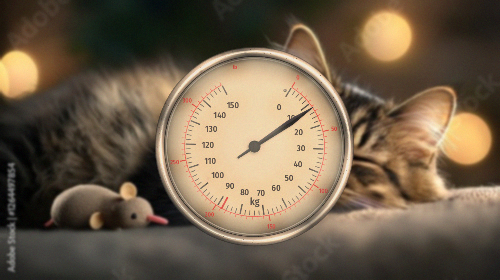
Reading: 12 kg
